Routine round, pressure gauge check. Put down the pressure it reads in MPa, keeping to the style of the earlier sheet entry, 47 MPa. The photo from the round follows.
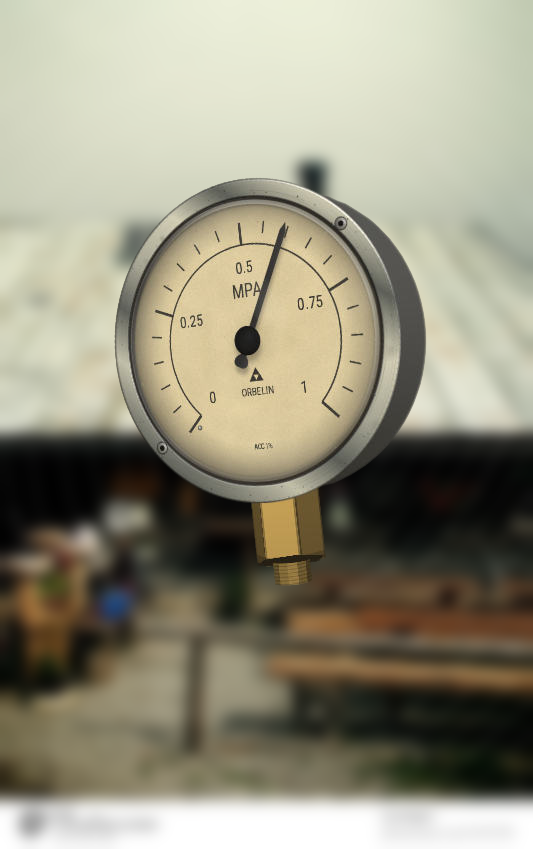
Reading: 0.6 MPa
